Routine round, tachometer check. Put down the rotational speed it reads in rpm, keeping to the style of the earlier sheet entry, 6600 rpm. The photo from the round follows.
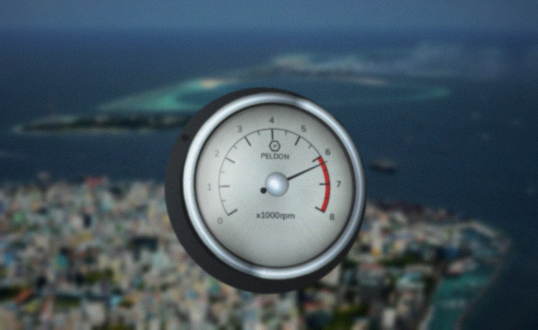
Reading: 6250 rpm
